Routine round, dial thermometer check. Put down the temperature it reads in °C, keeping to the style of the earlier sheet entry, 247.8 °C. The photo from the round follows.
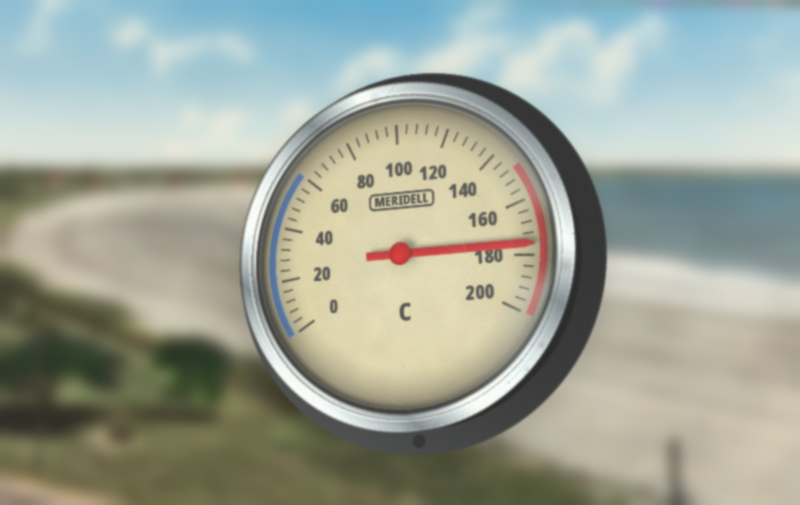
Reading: 176 °C
